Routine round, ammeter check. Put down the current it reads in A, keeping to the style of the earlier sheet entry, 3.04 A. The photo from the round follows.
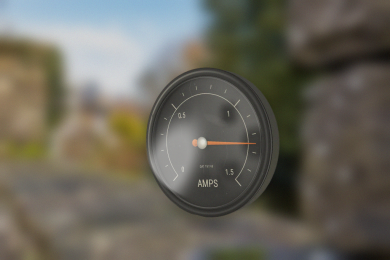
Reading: 1.25 A
